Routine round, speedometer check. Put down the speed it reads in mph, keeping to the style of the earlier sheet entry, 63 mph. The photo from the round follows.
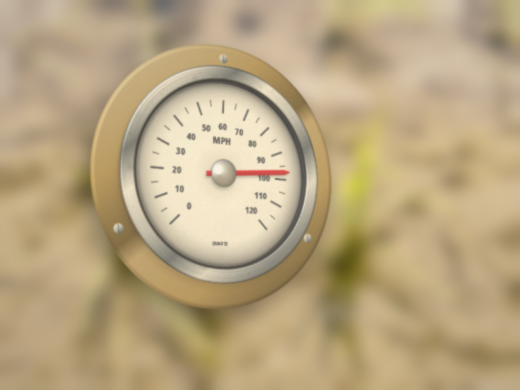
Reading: 97.5 mph
